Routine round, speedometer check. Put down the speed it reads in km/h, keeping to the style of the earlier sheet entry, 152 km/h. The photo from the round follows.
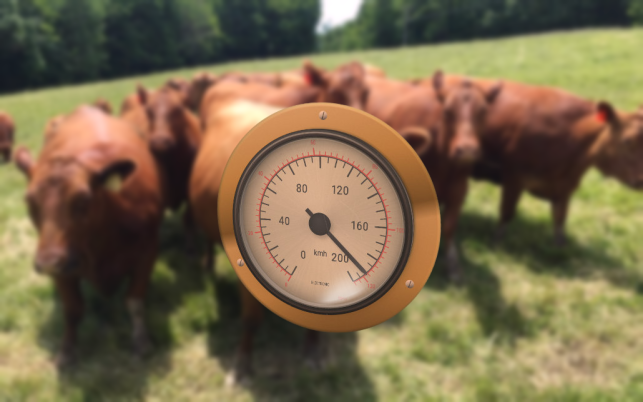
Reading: 190 km/h
